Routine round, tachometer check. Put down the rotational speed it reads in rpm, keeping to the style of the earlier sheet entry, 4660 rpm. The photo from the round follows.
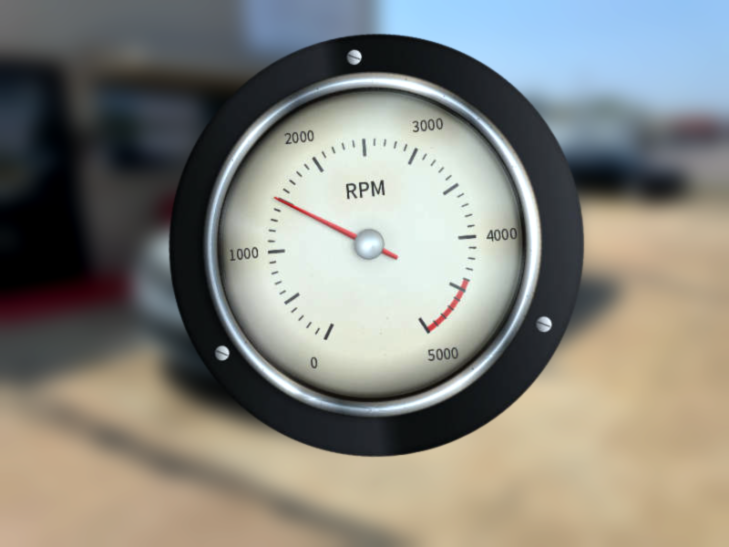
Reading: 1500 rpm
